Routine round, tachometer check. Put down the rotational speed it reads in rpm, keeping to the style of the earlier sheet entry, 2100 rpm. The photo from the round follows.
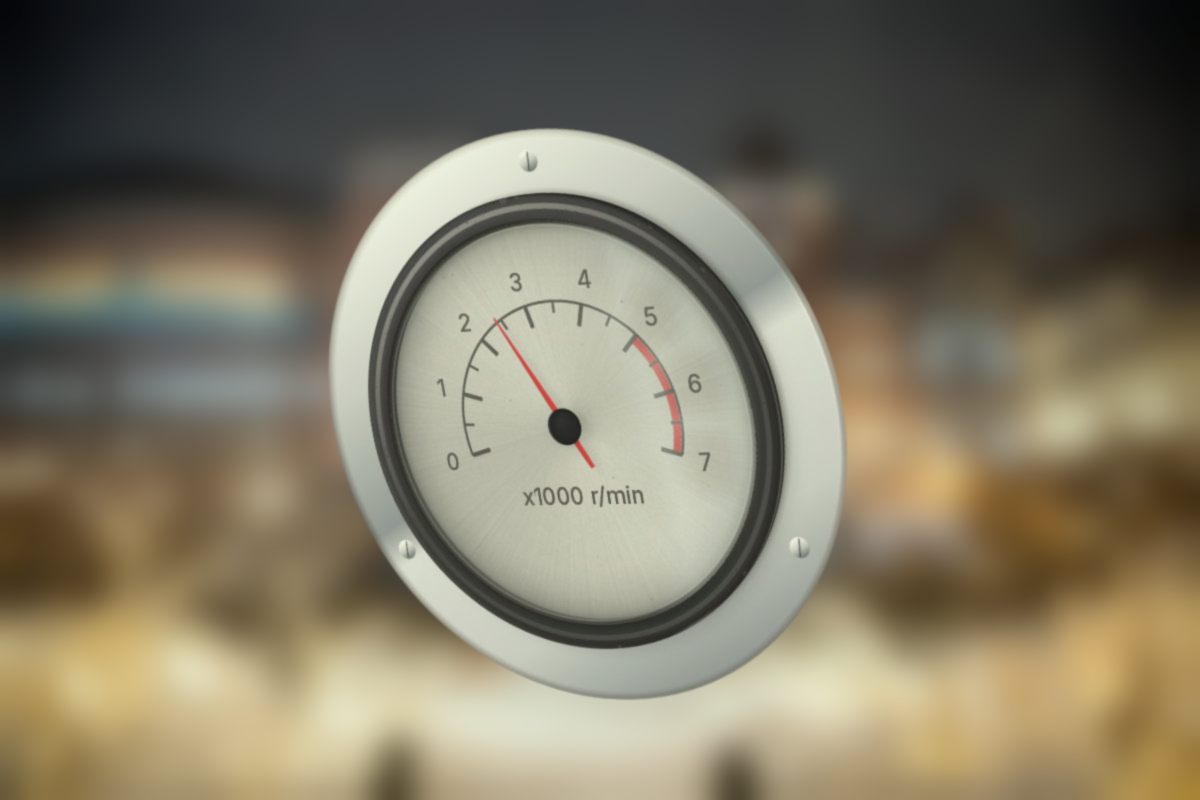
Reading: 2500 rpm
